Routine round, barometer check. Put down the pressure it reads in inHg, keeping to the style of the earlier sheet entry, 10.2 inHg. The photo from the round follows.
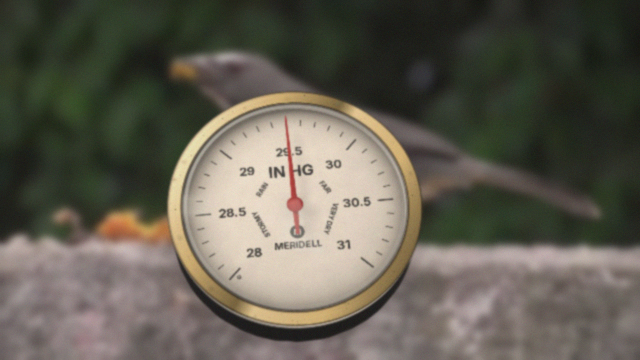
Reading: 29.5 inHg
